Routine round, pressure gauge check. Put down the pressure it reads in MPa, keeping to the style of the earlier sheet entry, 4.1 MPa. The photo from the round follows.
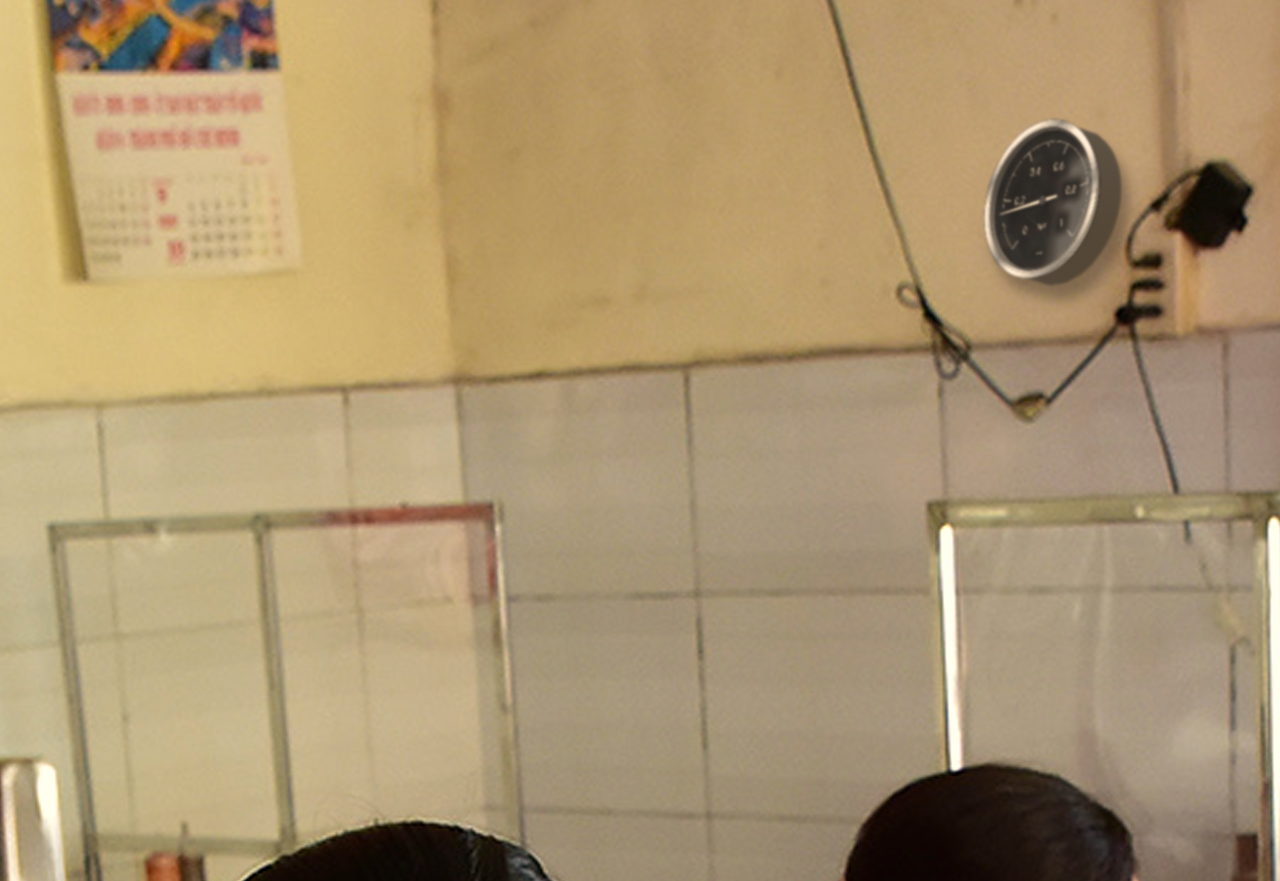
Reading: 0.15 MPa
